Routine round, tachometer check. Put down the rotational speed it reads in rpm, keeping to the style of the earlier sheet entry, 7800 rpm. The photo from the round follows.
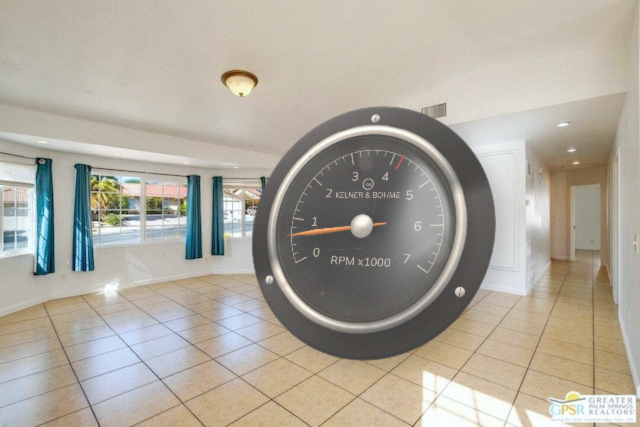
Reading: 600 rpm
